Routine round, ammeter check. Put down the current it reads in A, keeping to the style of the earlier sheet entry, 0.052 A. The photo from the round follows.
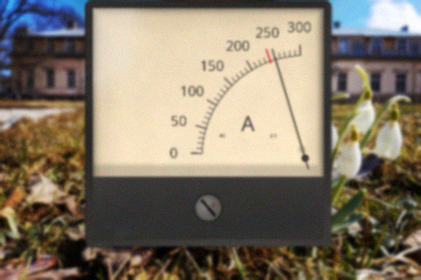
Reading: 250 A
